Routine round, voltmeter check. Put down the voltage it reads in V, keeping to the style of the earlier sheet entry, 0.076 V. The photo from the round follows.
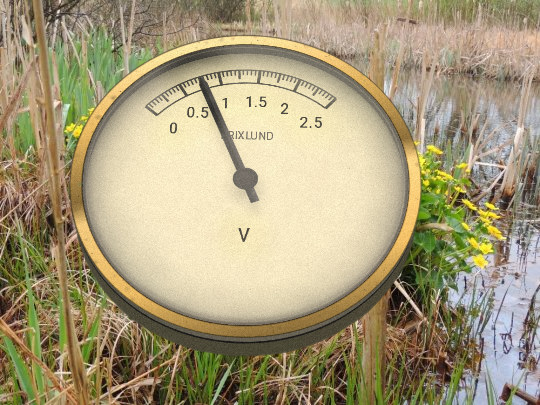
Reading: 0.75 V
